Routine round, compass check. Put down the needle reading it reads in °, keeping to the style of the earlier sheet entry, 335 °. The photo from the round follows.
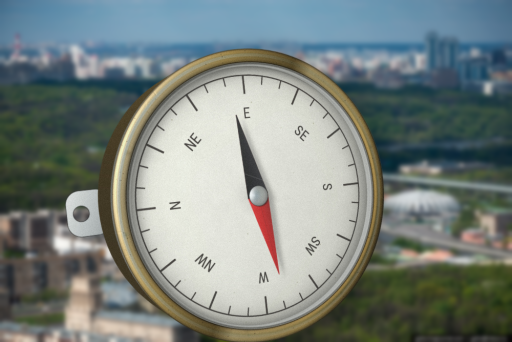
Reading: 260 °
